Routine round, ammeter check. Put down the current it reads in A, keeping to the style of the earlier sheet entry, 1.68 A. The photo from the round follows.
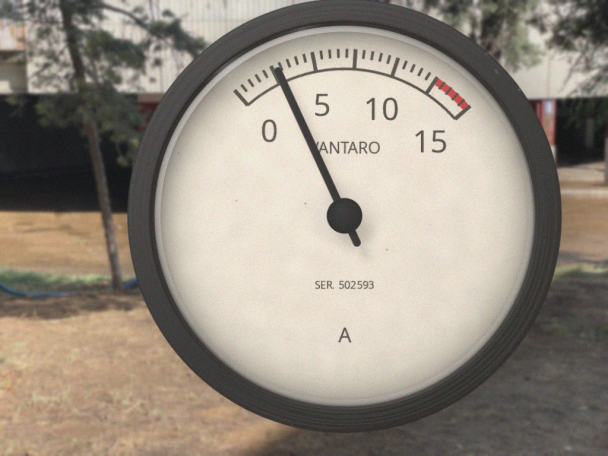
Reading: 2.75 A
